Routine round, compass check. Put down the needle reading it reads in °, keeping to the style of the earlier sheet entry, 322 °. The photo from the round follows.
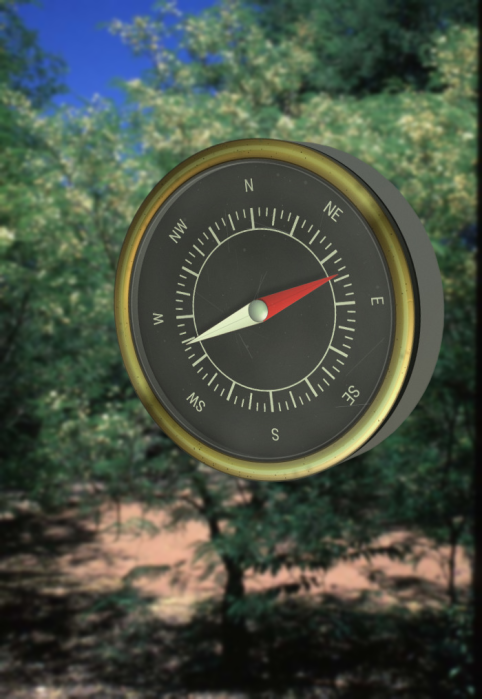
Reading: 72.5 °
